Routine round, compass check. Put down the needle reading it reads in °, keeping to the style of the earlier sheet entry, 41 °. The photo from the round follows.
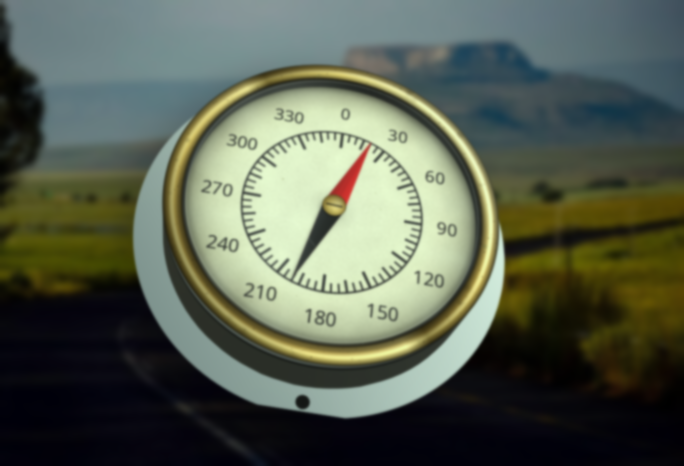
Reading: 20 °
